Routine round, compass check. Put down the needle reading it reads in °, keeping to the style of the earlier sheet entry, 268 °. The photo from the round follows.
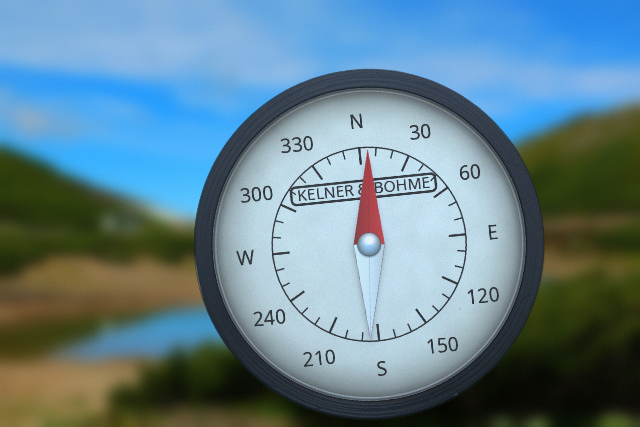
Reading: 5 °
